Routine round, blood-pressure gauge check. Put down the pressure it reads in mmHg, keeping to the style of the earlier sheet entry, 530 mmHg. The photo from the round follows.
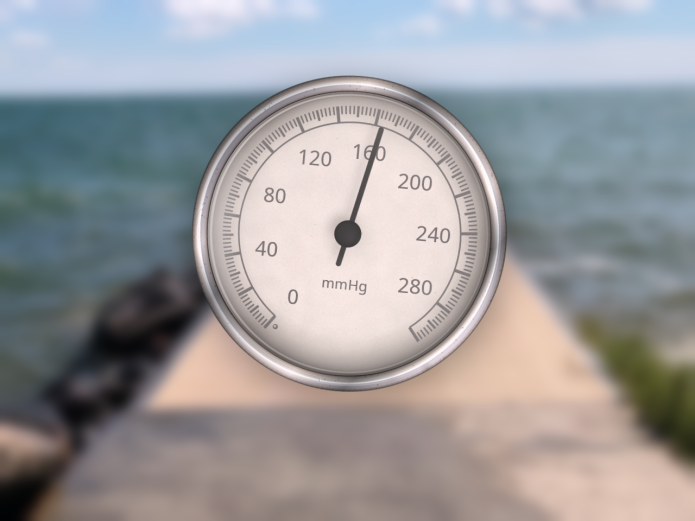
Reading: 164 mmHg
